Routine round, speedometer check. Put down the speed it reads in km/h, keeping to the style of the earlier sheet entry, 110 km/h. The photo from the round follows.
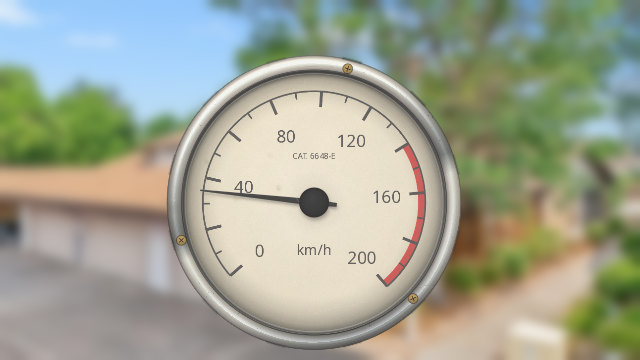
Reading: 35 km/h
